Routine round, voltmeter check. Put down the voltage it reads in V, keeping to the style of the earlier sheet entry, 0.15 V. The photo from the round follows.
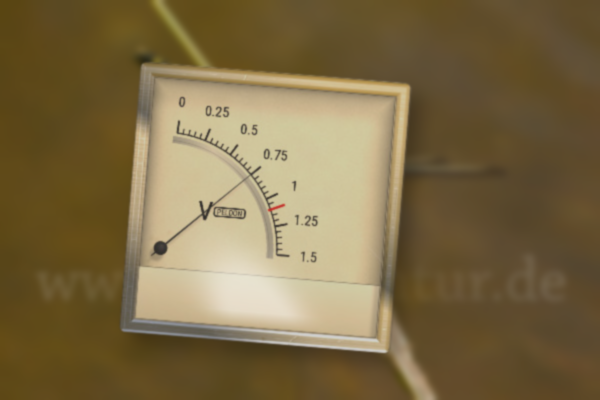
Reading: 0.75 V
